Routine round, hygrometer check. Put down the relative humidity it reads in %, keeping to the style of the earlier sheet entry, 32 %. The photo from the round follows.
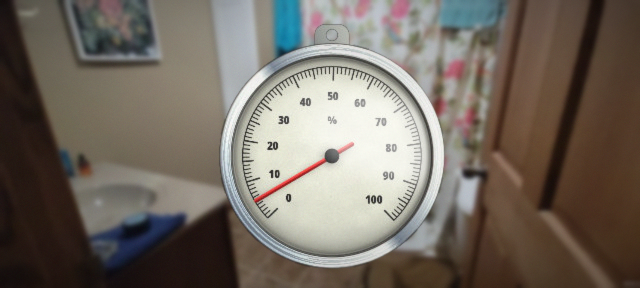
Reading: 5 %
